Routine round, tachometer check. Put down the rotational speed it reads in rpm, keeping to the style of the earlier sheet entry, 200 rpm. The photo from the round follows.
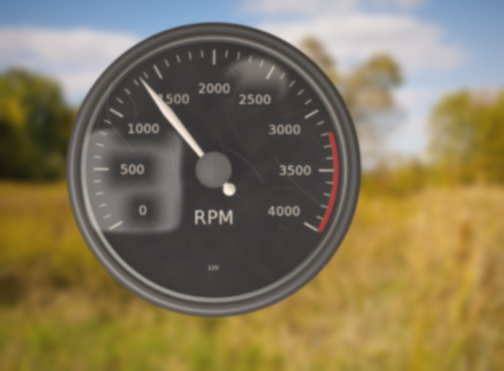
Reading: 1350 rpm
